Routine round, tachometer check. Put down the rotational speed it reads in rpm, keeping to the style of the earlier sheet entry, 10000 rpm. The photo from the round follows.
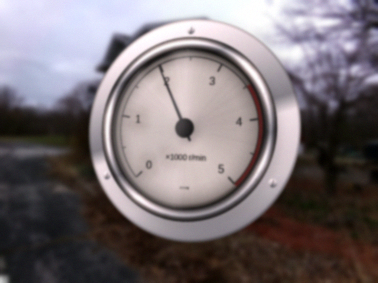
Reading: 2000 rpm
